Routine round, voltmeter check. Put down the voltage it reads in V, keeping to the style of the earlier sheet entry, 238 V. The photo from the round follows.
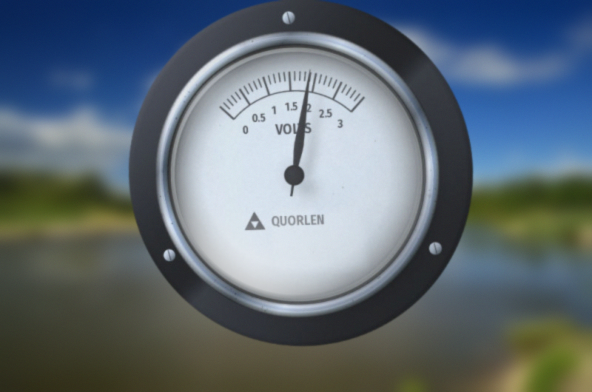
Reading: 1.9 V
